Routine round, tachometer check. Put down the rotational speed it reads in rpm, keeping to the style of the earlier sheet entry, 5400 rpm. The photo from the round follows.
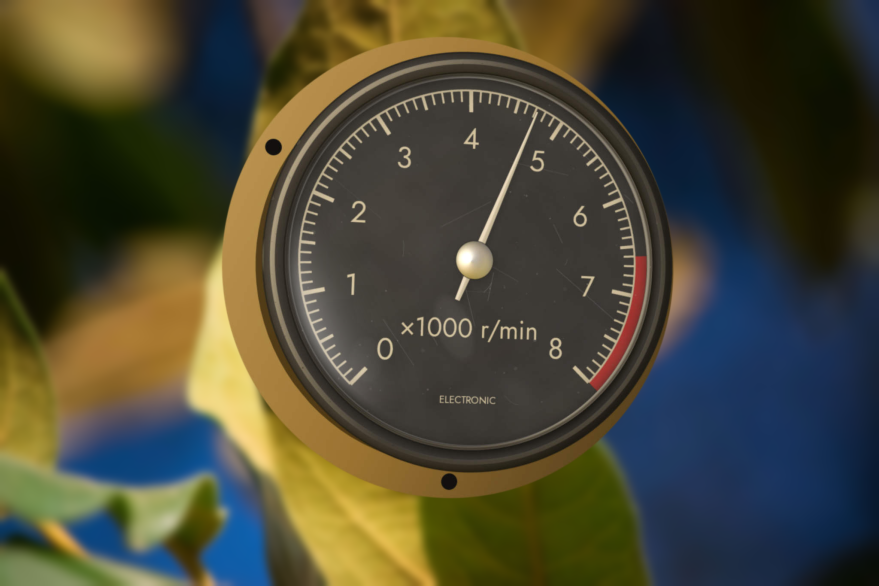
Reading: 4700 rpm
